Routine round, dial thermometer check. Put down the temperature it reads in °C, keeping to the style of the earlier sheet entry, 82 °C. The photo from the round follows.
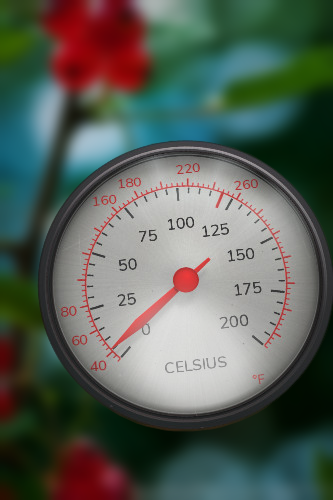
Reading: 5 °C
